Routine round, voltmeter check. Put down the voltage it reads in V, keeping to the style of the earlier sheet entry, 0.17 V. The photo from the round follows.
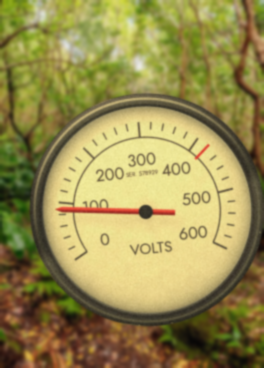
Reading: 90 V
